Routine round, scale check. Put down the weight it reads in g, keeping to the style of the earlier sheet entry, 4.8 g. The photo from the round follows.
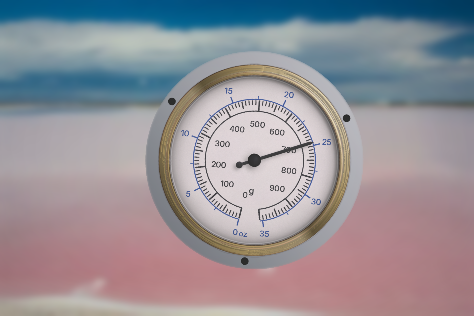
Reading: 700 g
